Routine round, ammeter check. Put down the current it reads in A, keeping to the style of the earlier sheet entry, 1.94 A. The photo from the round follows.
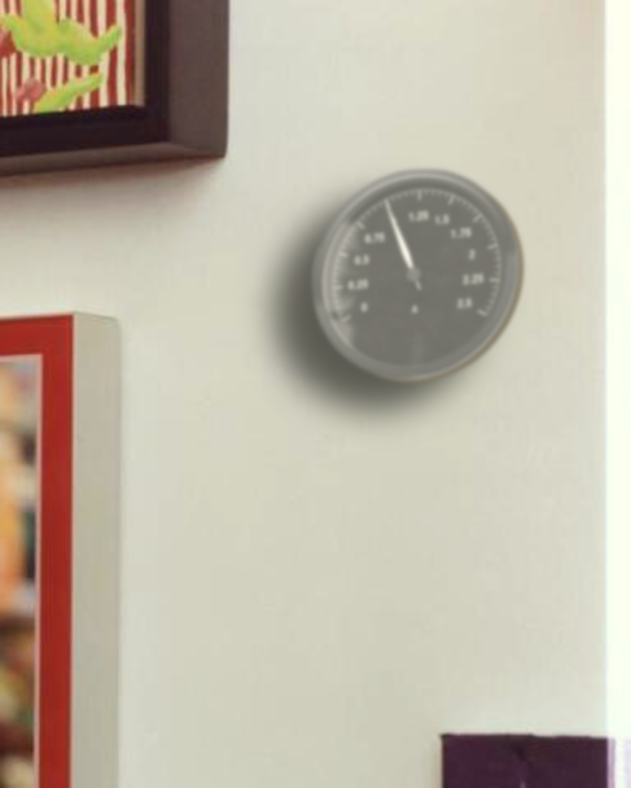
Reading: 1 A
